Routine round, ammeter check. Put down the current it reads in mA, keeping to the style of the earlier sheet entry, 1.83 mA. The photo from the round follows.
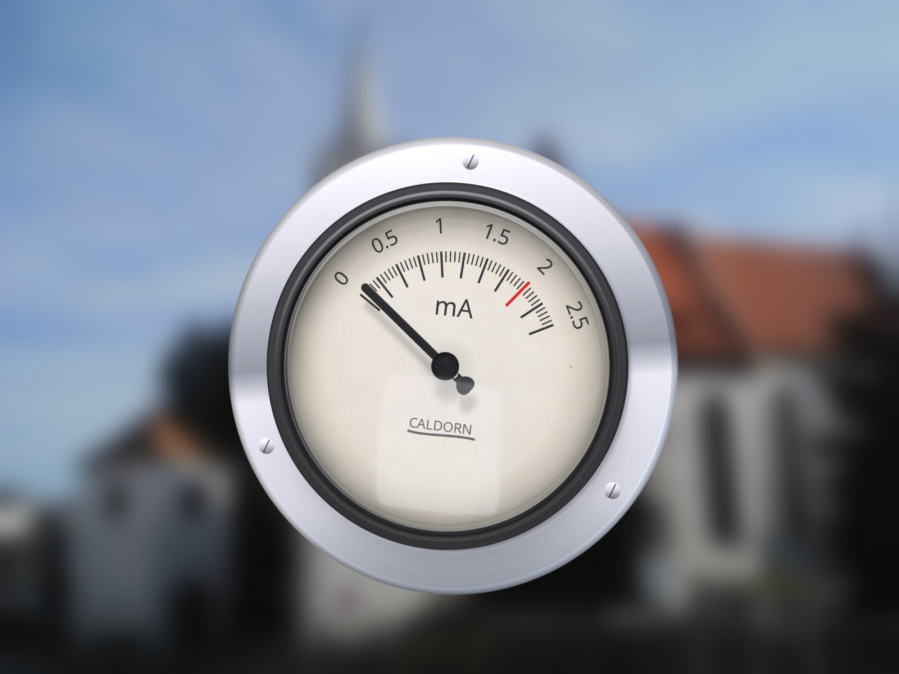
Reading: 0.1 mA
